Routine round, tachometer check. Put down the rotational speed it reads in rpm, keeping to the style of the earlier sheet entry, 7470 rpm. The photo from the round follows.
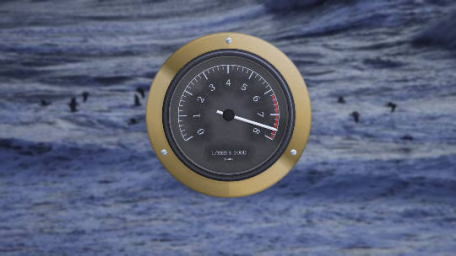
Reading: 7600 rpm
